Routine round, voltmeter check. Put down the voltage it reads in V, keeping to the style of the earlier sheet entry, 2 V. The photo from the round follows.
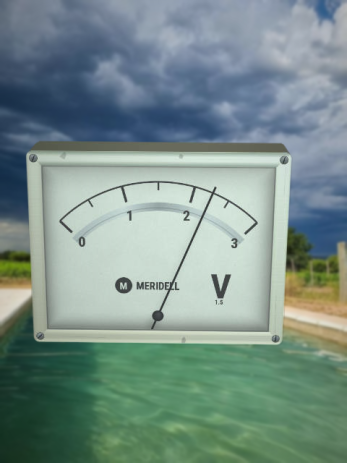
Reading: 2.25 V
